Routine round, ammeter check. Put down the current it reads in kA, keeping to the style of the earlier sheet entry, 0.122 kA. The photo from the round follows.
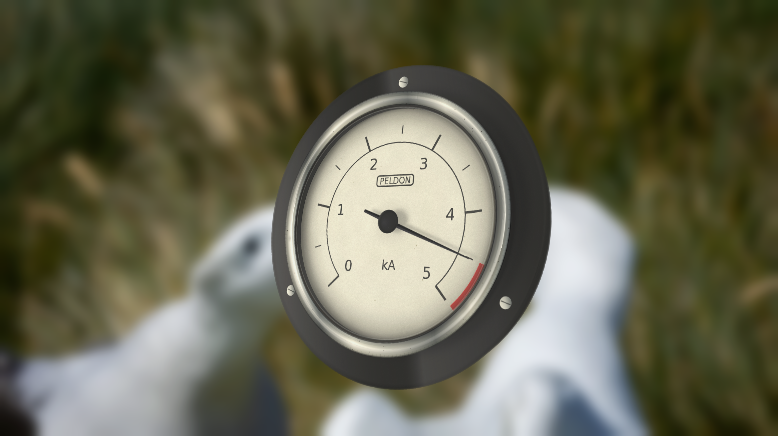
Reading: 4.5 kA
